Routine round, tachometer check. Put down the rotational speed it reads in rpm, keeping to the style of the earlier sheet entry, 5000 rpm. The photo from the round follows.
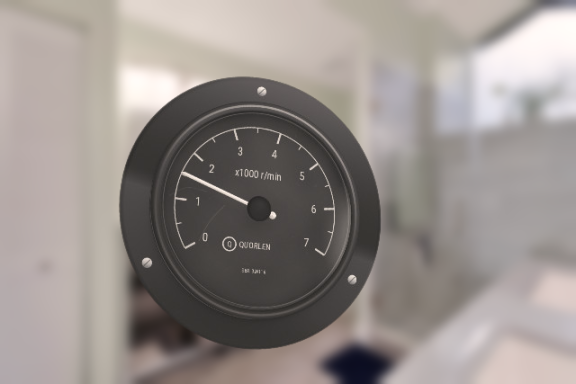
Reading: 1500 rpm
